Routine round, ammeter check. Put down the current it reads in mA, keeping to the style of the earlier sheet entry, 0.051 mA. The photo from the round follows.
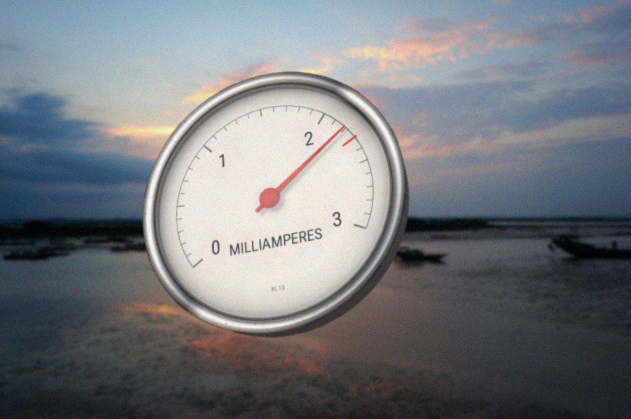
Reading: 2.2 mA
